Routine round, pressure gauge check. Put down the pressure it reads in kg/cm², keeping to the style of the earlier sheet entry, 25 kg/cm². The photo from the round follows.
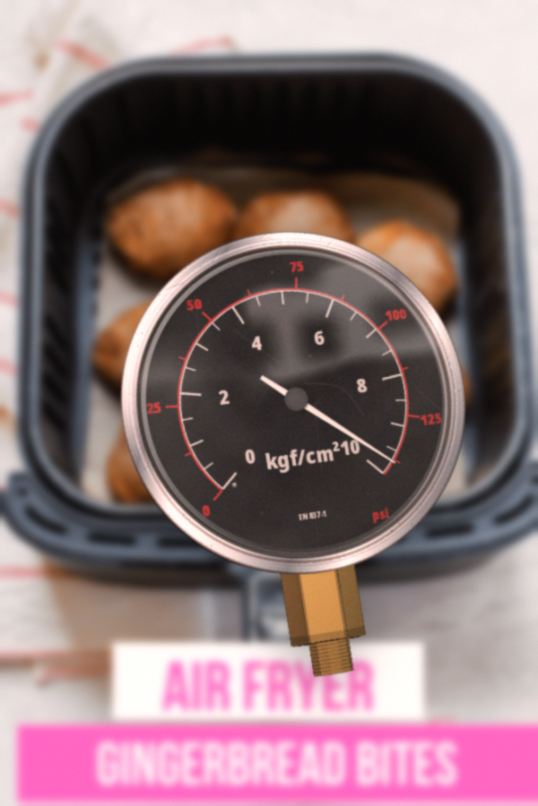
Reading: 9.75 kg/cm²
